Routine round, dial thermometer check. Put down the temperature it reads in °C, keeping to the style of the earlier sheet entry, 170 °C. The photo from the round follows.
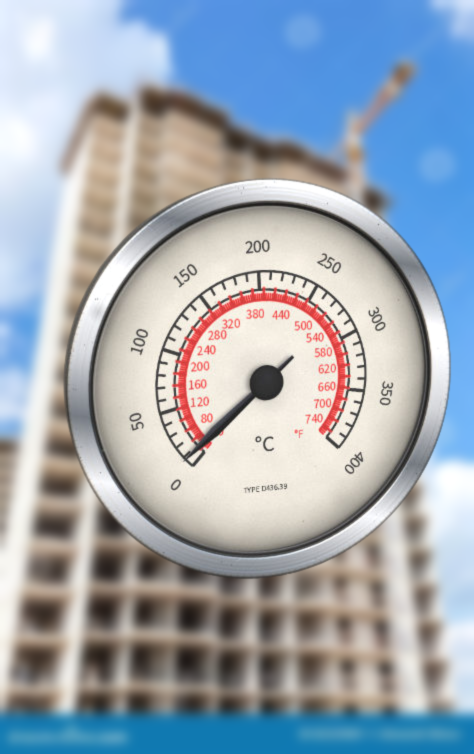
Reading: 10 °C
